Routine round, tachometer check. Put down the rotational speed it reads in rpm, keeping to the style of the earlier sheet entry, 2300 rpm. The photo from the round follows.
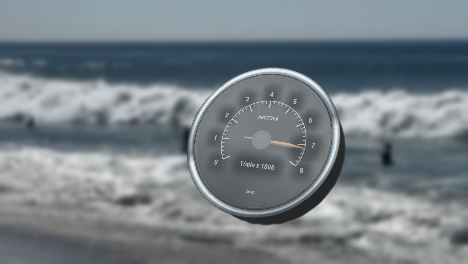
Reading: 7200 rpm
